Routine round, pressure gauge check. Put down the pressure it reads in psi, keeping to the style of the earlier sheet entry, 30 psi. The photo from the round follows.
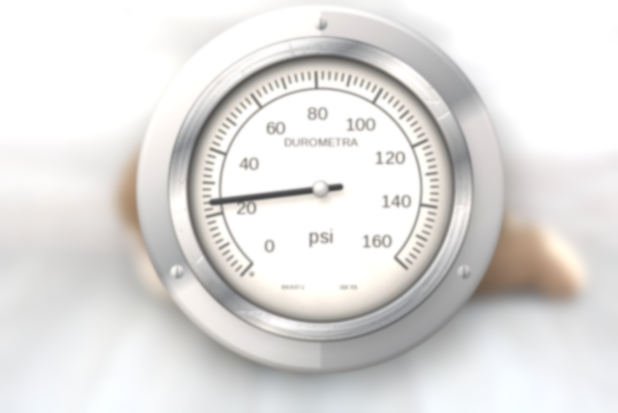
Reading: 24 psi
